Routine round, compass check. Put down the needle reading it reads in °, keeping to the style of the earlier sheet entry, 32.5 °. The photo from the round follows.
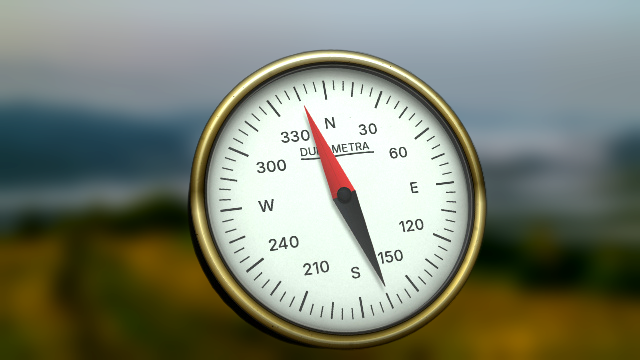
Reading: 345 °
